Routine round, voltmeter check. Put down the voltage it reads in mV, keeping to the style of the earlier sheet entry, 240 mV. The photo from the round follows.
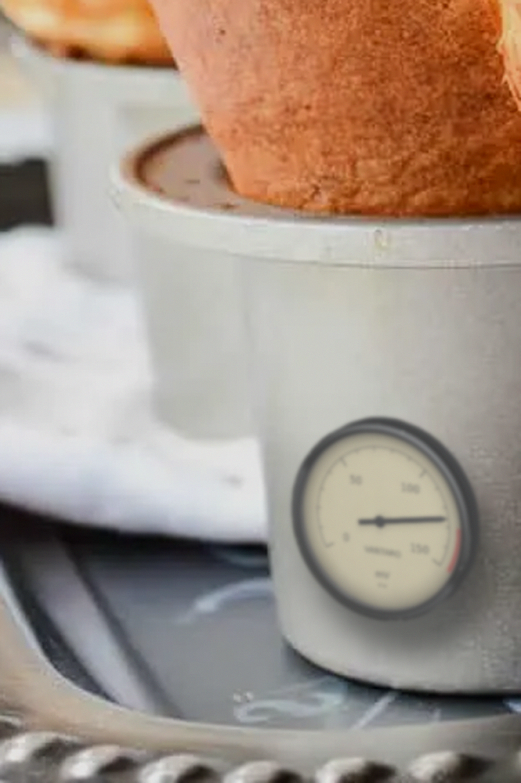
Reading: 125 mV
